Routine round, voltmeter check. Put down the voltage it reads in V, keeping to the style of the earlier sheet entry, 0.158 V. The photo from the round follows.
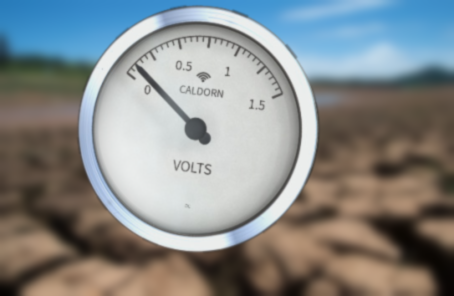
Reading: 0.1 V
